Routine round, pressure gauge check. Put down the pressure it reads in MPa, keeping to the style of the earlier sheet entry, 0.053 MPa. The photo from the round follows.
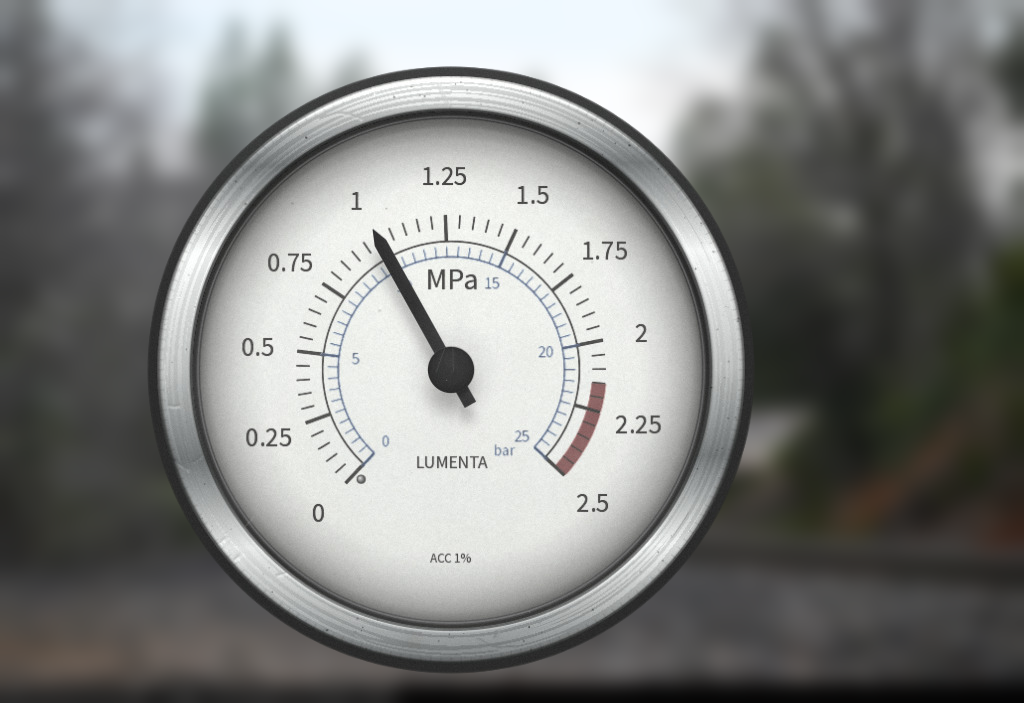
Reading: 1 MPa
